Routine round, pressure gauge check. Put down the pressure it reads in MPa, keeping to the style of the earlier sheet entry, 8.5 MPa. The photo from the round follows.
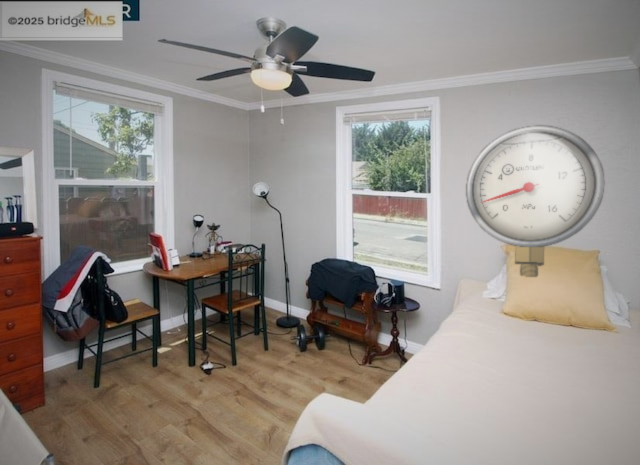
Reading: 1.5 MPa
